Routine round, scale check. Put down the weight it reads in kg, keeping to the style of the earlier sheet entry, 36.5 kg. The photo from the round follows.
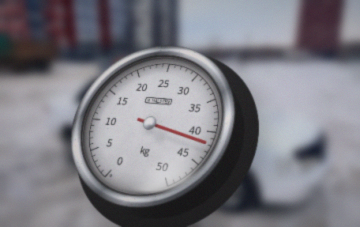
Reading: 42 kg
